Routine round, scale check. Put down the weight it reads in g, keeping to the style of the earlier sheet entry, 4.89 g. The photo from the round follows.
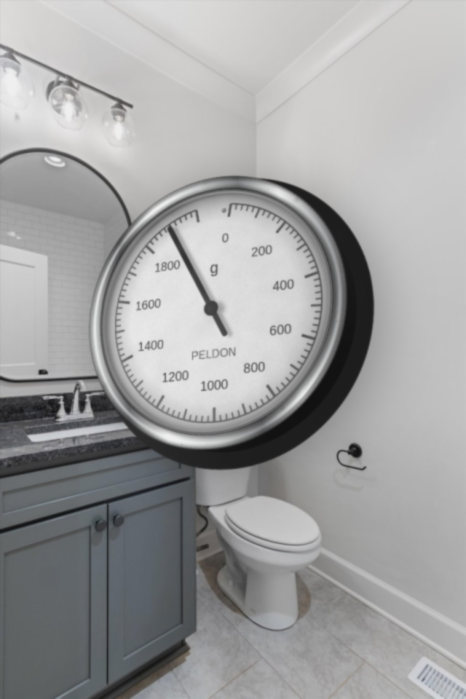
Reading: 1900 g
